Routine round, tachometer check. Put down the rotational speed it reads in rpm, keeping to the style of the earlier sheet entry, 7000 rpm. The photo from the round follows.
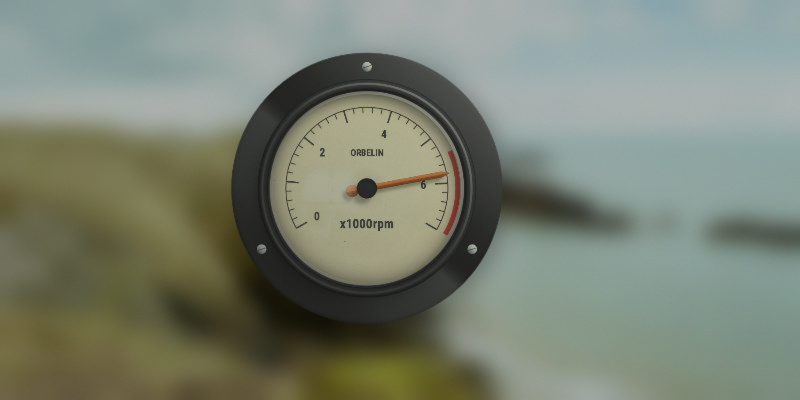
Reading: 5800 rpm
